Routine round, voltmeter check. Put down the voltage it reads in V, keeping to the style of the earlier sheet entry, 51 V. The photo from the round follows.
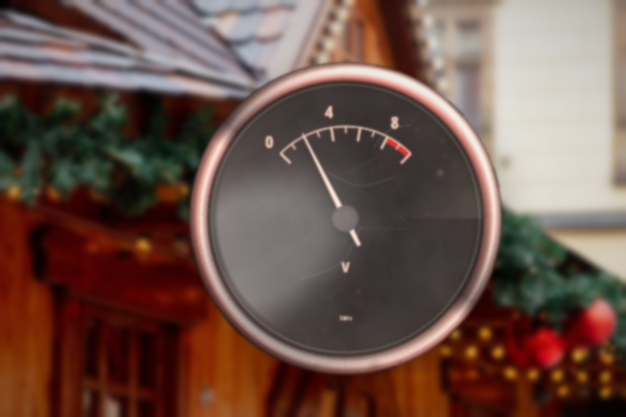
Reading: 2 V
